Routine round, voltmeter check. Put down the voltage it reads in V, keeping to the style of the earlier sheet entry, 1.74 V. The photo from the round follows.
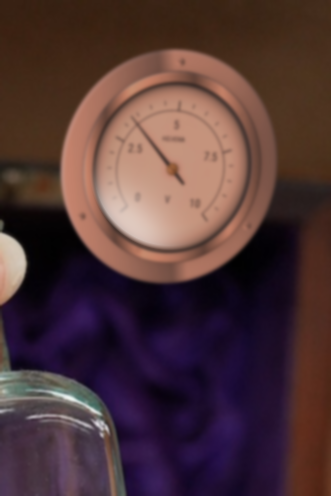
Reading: 3.25 V
